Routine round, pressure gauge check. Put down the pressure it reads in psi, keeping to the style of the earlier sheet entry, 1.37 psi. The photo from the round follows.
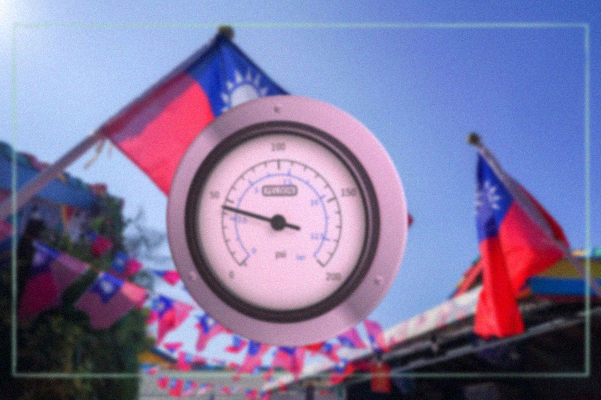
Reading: 45 psi
